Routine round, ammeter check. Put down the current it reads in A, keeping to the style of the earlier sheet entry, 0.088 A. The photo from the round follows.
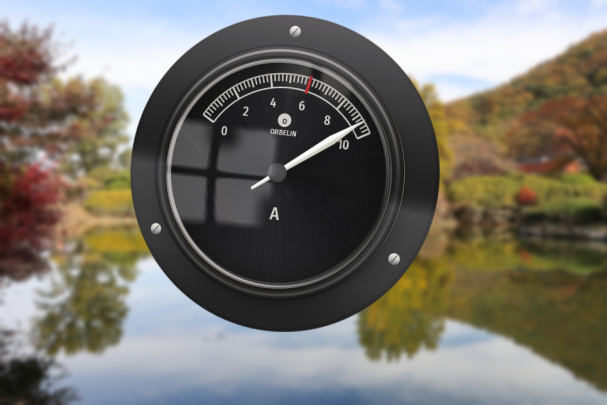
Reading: 9.4 A
